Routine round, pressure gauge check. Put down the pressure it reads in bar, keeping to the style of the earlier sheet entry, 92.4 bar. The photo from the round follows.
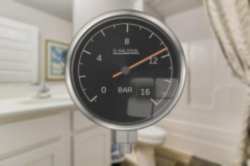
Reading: 11.5 bar
